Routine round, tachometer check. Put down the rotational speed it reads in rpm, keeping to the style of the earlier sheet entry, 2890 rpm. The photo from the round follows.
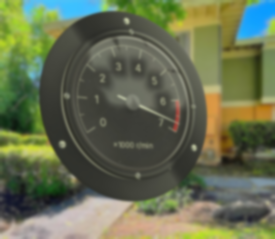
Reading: 6750 rpm
